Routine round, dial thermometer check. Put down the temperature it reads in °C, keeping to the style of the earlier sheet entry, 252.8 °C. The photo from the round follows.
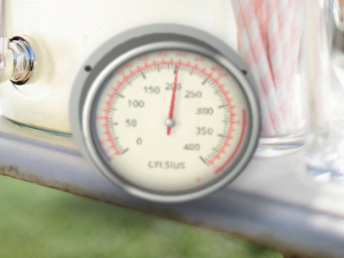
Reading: 200 °C
